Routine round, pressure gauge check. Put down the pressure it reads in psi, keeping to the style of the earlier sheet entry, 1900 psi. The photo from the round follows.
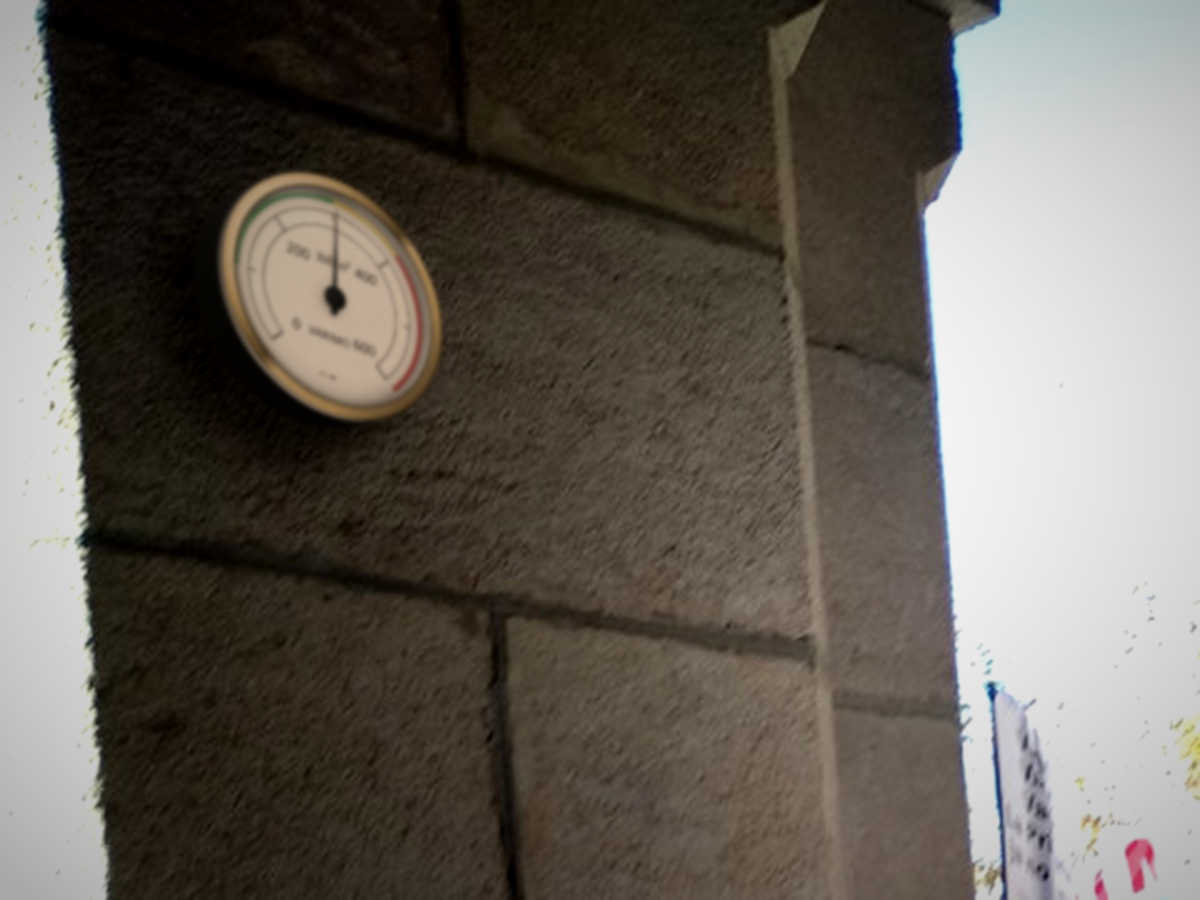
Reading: 300 psi
